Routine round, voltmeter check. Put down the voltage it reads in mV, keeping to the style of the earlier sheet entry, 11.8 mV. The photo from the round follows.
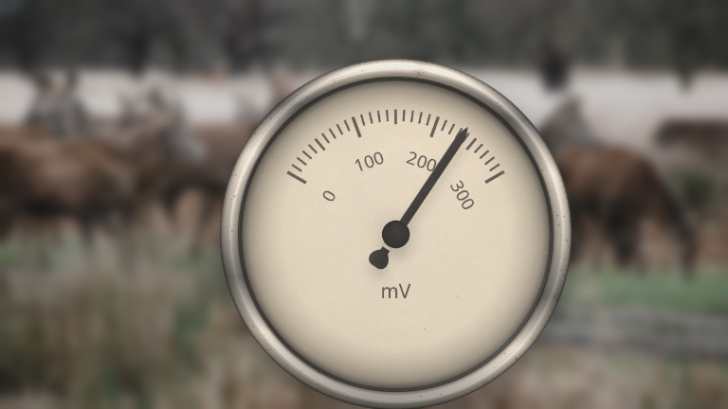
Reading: 235 mV
